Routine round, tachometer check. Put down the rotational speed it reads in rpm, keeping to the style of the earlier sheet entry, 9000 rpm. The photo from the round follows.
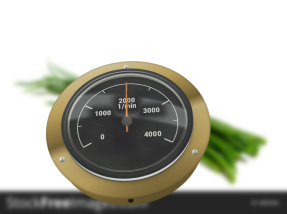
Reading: 2000 rpm
